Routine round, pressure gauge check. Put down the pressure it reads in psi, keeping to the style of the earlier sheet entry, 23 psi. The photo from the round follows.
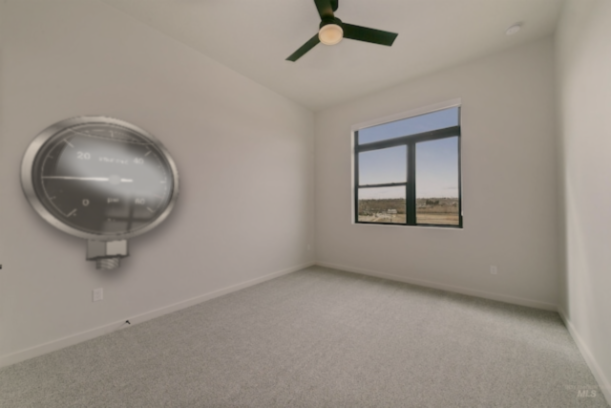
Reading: 10 psi
